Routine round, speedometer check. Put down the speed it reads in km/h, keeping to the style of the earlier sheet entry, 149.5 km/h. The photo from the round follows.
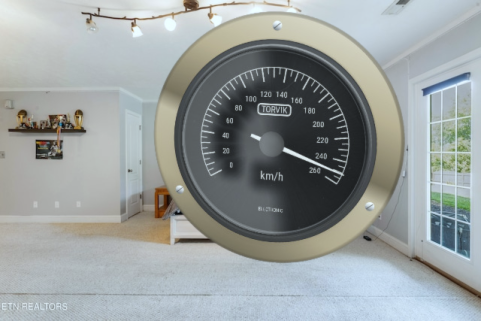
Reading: 250 km/h
